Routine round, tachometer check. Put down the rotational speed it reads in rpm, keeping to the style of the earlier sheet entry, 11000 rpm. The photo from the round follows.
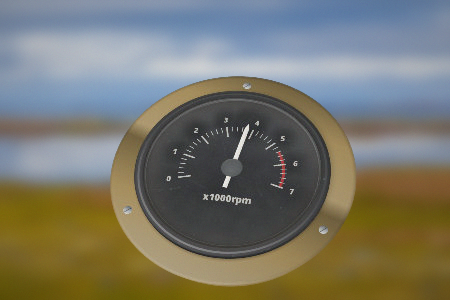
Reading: 3800 rpm
